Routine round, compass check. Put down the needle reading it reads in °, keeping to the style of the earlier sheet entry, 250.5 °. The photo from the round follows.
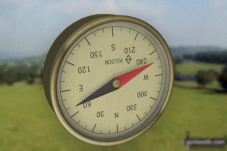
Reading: 250 °
